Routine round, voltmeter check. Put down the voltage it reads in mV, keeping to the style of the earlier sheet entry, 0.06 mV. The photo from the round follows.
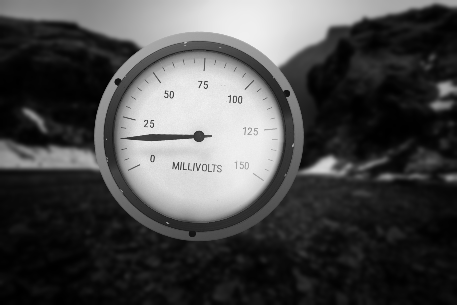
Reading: 15 mV
